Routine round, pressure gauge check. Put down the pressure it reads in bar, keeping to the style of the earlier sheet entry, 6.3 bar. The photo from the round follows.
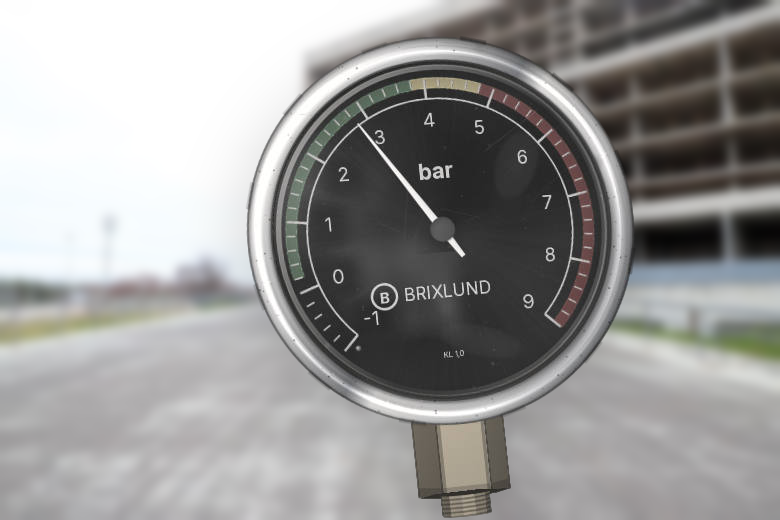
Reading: 2.8 bar
